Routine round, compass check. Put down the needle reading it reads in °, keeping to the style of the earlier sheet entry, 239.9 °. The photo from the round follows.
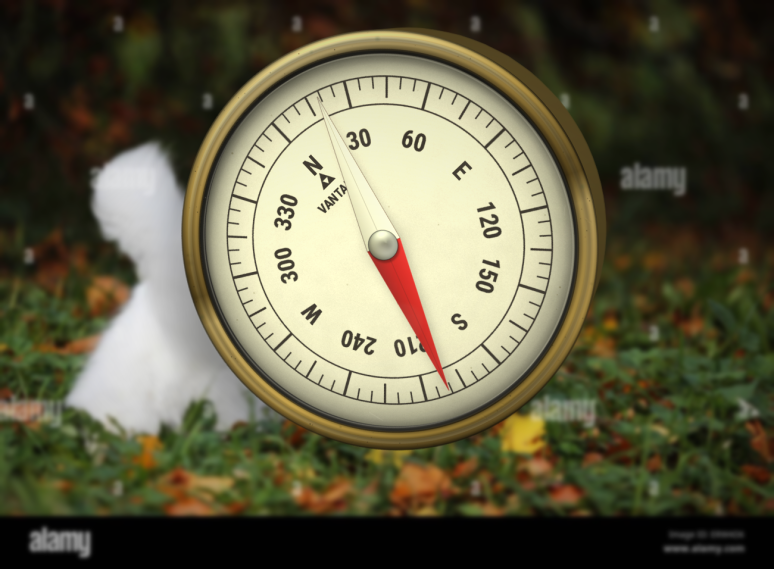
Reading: 200 °
